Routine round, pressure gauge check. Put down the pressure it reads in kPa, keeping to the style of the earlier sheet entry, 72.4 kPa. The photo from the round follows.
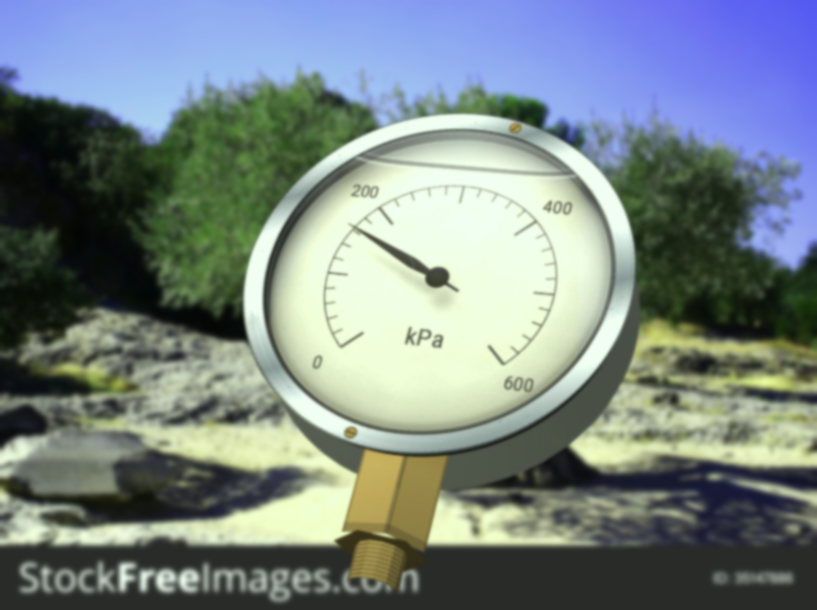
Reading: 160 kPa
